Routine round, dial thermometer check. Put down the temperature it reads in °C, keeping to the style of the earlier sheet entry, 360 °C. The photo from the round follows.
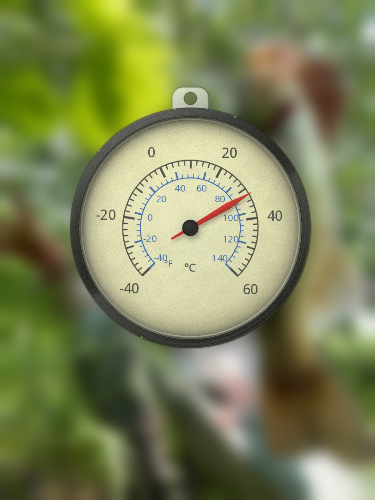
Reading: 32 °C
